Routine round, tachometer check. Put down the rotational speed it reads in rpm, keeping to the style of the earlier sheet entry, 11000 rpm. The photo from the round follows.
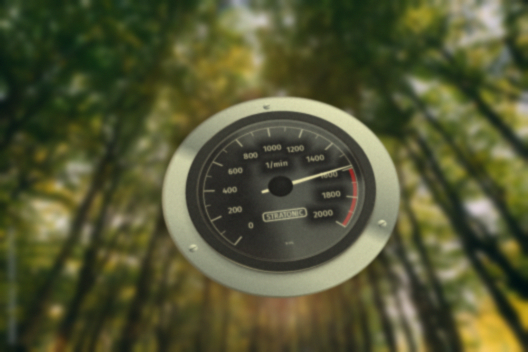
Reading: 1600 rpm
